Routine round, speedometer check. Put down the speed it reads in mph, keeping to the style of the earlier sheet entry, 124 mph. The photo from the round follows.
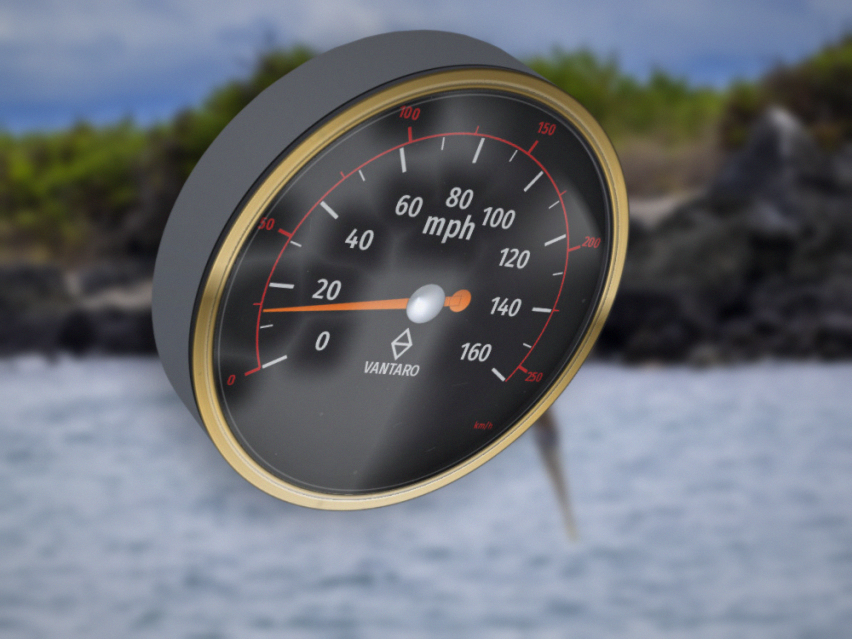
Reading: 15 mph
